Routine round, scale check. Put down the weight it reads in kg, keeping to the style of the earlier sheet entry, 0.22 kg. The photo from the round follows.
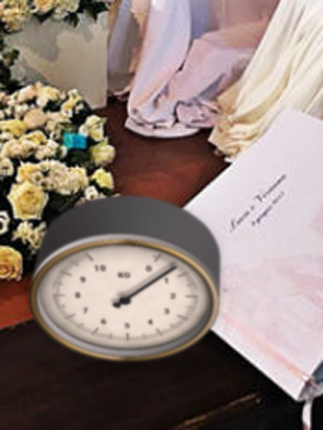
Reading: 0.5 kg
